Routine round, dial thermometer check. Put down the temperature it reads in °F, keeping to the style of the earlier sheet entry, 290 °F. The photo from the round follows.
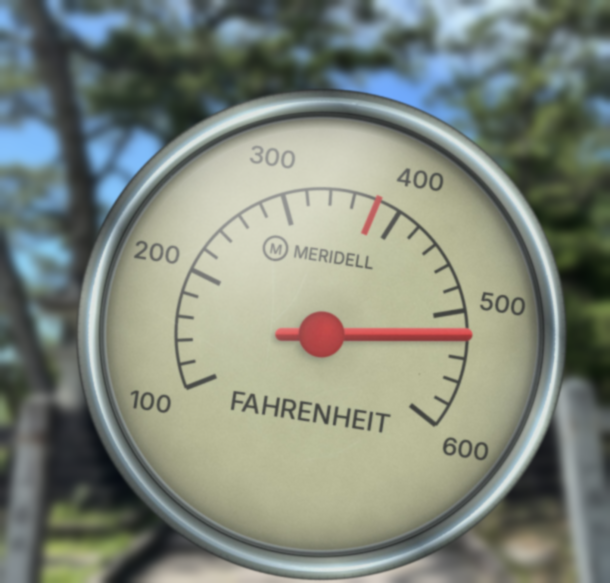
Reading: 520 °F
